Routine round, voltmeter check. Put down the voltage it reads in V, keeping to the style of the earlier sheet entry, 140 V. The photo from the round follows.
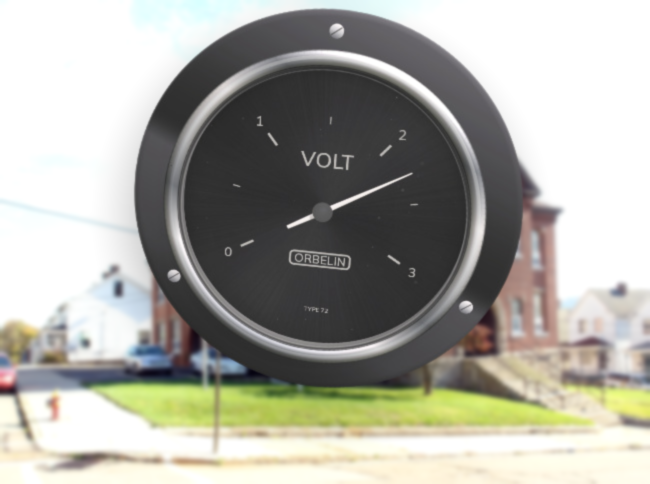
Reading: 2.25 V
